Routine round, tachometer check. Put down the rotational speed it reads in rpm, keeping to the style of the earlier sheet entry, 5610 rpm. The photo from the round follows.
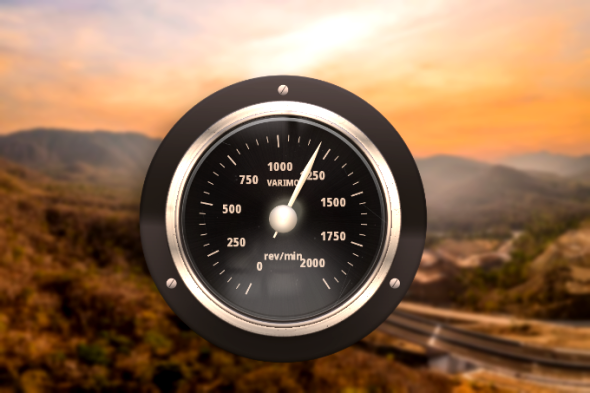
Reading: 1200 rpm
